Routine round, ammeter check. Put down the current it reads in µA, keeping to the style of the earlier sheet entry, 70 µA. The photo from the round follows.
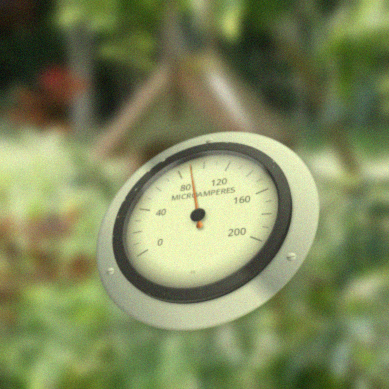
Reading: 90 µA
